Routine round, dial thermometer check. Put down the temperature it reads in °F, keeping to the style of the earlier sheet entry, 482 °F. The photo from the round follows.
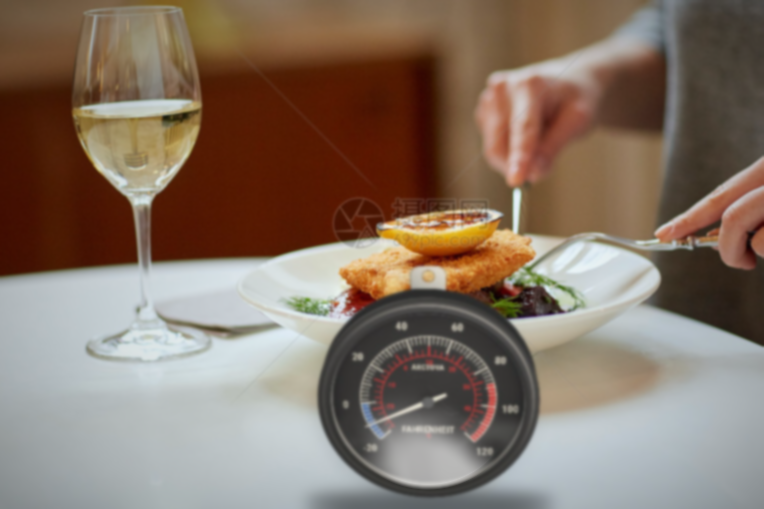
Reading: -10 °F
